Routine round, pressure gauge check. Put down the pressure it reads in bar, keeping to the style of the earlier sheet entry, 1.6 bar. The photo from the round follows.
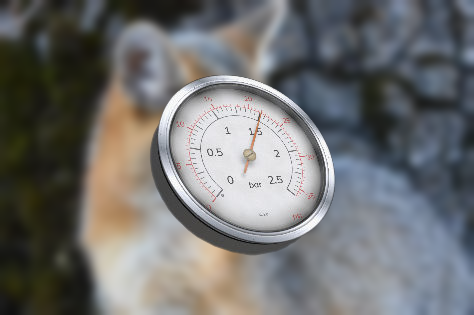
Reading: 1.5 bar
